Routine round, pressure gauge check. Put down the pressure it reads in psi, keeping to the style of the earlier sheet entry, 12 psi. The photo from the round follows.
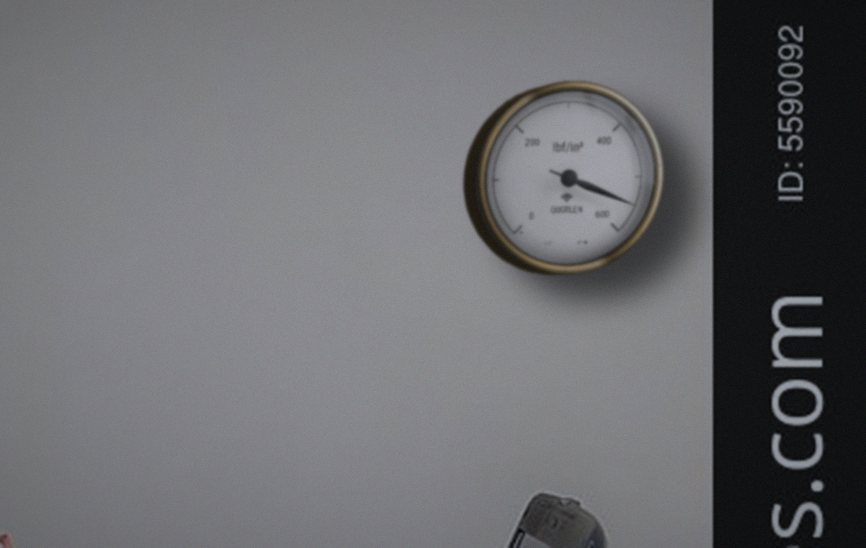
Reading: 550 psi
